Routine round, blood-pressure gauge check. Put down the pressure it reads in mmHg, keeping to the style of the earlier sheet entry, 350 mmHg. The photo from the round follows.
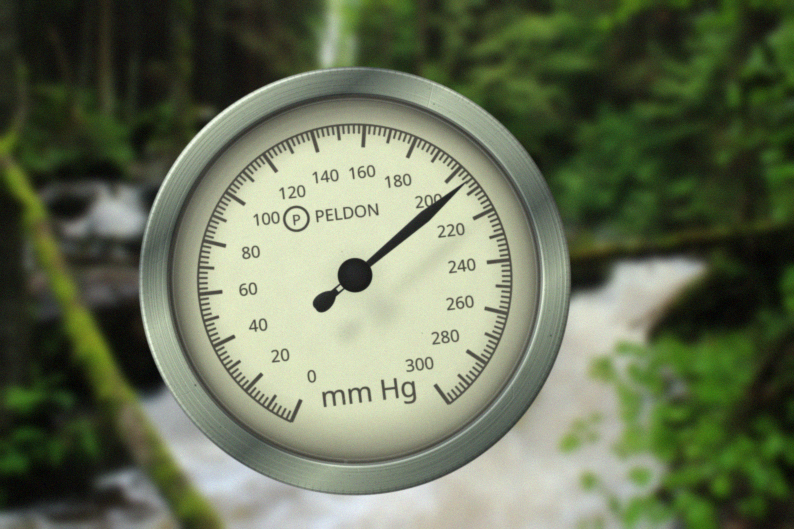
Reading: 206 mmHg
